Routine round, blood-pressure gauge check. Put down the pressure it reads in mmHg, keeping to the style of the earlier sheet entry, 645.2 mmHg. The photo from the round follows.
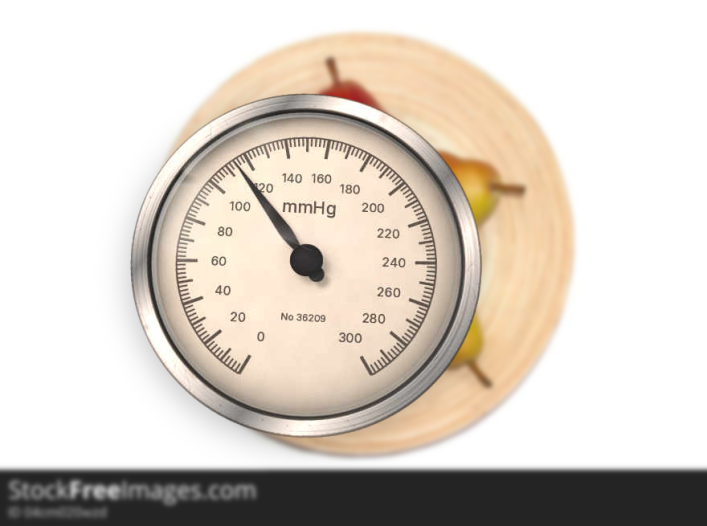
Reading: 114 mmHg
